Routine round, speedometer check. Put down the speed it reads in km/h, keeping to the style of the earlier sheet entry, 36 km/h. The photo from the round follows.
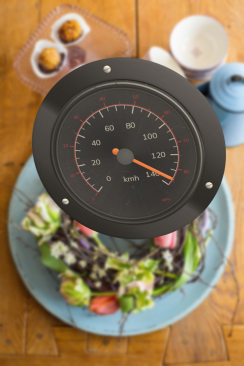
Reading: 135 km/h
